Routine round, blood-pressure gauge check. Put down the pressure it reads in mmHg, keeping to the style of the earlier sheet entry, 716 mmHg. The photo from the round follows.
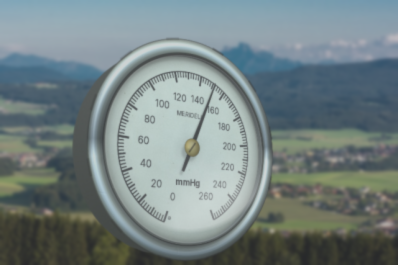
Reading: 150 mmHg
